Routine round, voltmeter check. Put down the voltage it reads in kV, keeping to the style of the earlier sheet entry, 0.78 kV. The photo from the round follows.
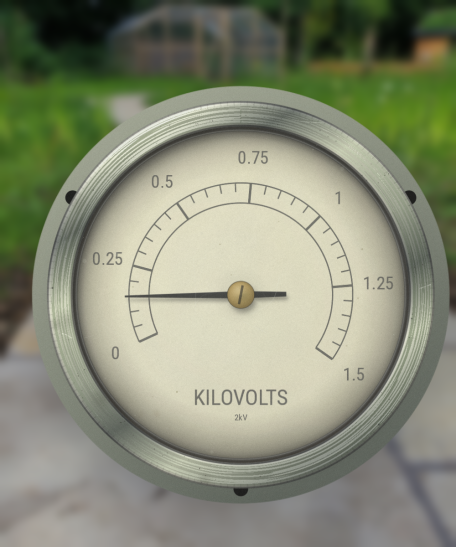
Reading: 0.15 kV
